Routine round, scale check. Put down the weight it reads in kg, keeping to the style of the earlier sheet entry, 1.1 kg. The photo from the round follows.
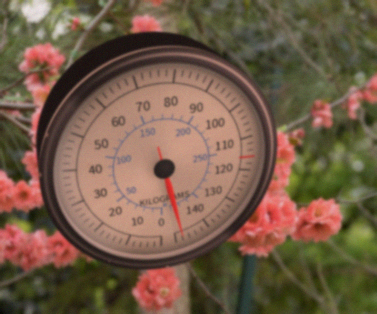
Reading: 148 kg
